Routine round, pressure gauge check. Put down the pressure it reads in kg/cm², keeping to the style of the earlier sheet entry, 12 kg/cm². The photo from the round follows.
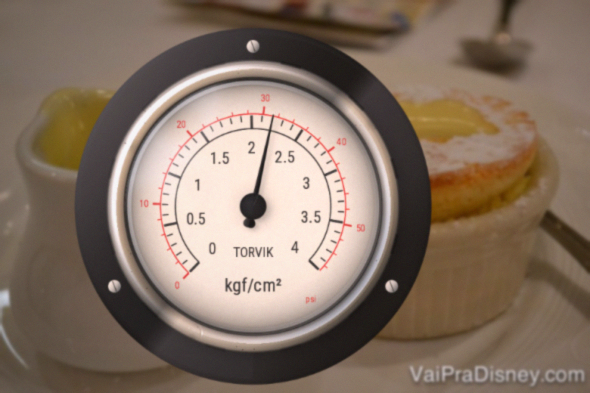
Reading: 2.2 kg/cm²
